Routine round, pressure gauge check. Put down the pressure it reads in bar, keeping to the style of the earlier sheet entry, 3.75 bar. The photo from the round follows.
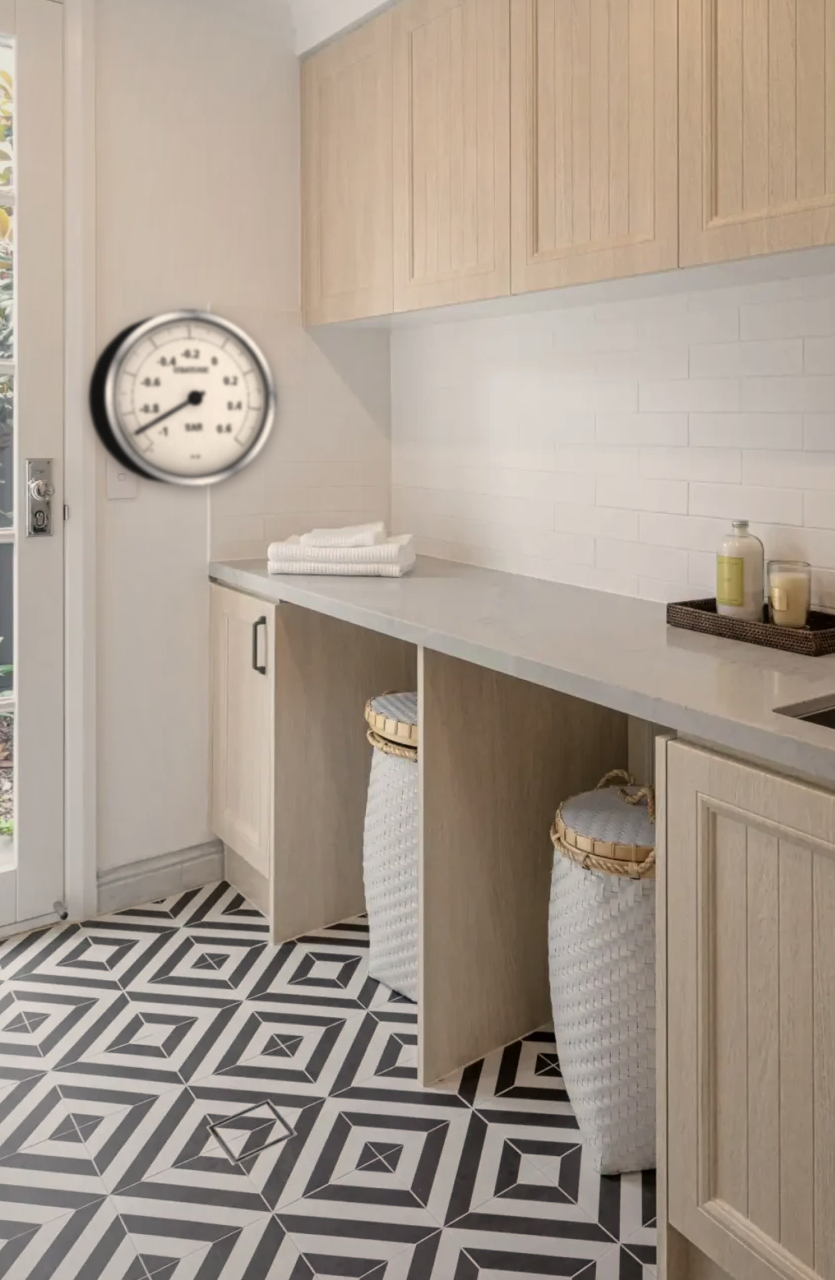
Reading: -0.9 bar
